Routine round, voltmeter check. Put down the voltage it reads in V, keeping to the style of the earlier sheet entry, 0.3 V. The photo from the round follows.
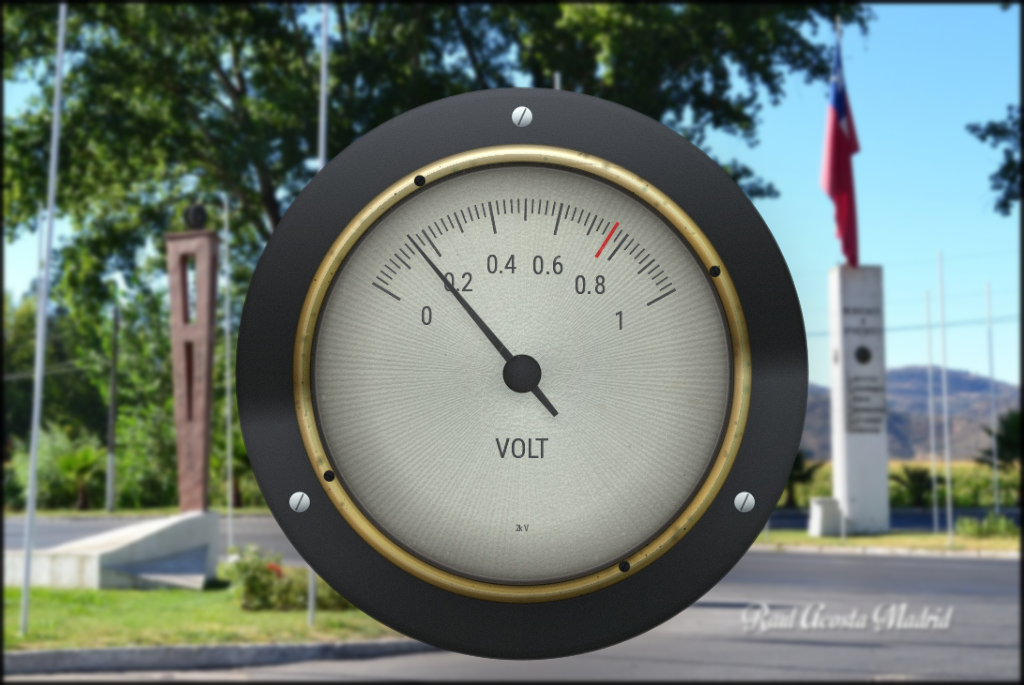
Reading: 0.16 V
